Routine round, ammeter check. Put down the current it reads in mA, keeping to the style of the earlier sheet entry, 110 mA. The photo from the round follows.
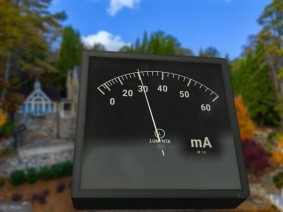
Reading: 30 mA
